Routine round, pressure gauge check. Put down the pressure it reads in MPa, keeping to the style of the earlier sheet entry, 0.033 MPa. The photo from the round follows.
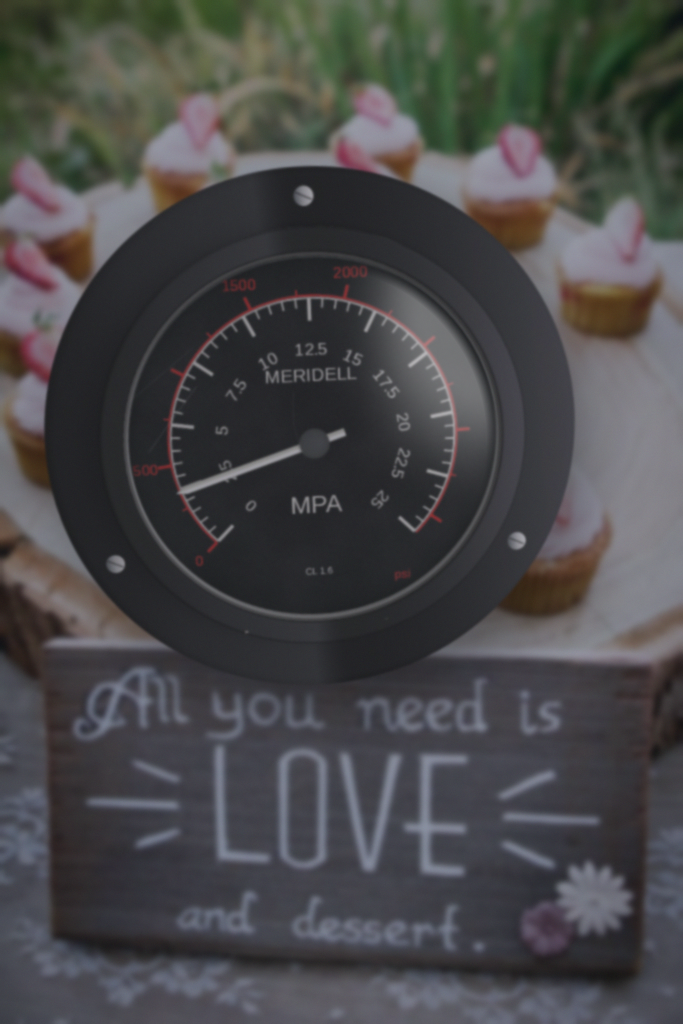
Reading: 2.5 MPa
